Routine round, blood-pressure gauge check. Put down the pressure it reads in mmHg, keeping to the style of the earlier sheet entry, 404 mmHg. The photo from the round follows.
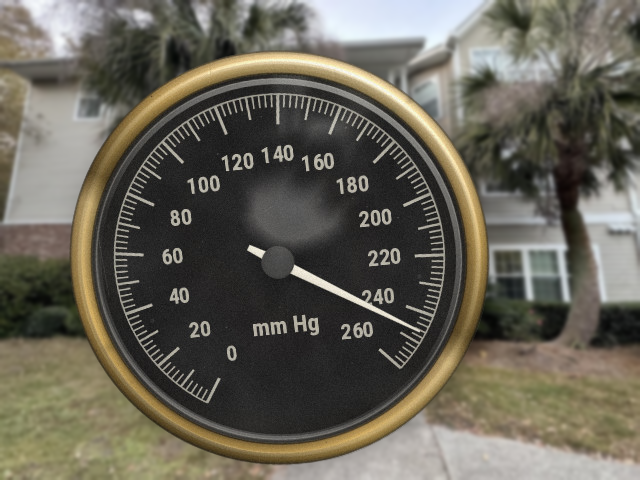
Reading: 246 mmHg
